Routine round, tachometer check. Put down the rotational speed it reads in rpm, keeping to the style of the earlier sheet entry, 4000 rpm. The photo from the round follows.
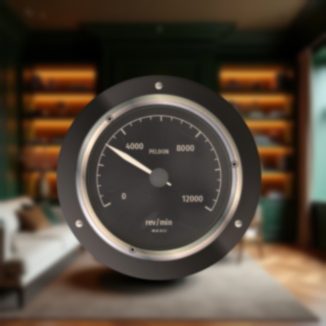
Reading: 3000 rpm
